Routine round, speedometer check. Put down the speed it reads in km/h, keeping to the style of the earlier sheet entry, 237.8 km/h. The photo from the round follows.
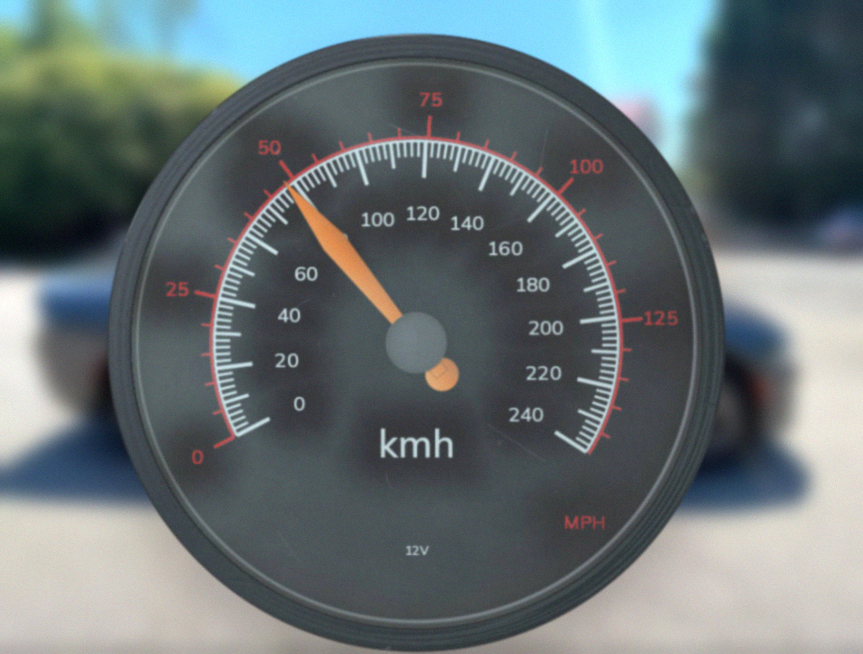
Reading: 78 km/h
